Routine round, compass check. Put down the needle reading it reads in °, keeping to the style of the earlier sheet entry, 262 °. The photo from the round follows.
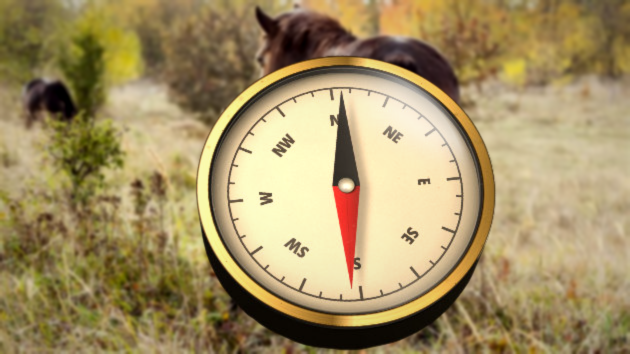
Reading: 185 °
